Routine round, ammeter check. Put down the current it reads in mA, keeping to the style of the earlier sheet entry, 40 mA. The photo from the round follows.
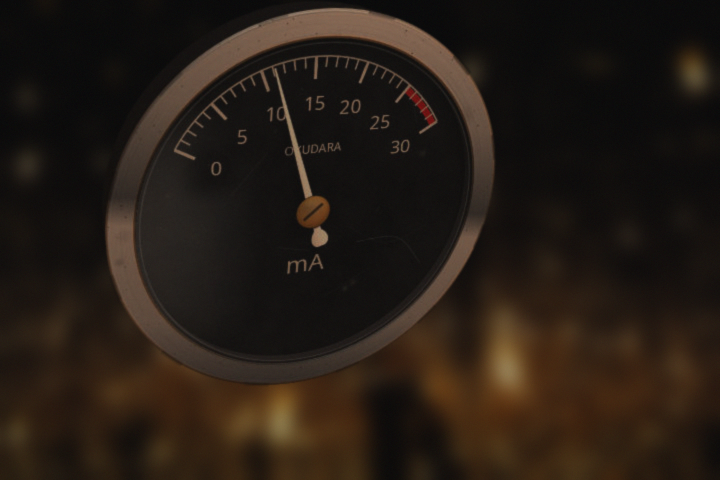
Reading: 11 mA
